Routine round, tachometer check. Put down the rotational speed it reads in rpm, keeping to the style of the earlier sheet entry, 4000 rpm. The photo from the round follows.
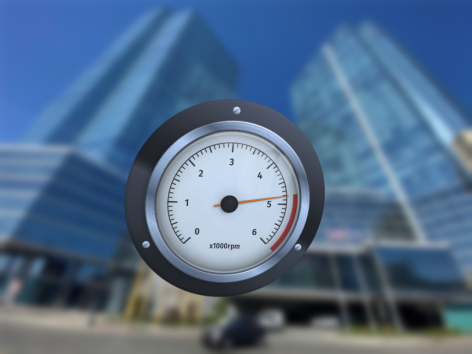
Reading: 4800 rpm
